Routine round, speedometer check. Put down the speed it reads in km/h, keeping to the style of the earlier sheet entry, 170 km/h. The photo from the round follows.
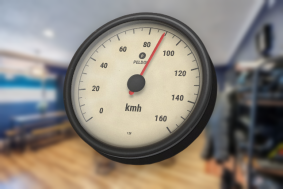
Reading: 90 km/h
